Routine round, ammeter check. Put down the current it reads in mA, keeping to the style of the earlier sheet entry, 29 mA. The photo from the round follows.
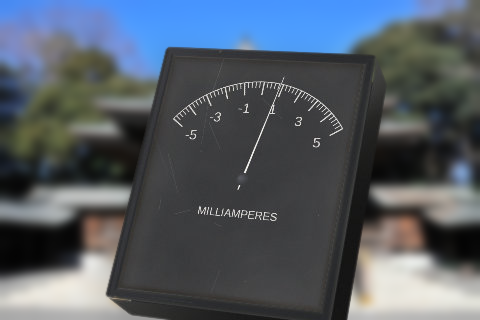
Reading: 1 mA
